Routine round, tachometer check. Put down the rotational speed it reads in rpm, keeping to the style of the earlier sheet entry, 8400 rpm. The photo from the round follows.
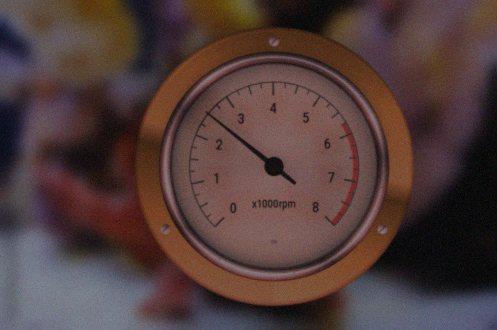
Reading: 2500 rpm
